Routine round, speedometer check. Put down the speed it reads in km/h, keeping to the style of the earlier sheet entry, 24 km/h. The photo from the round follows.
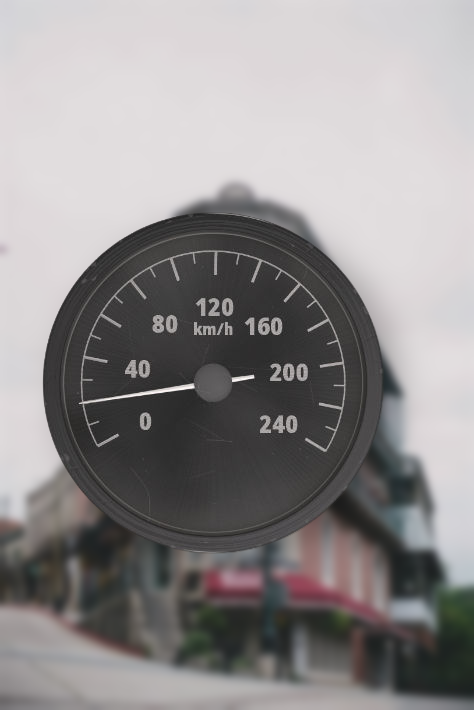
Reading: 20 km/h
